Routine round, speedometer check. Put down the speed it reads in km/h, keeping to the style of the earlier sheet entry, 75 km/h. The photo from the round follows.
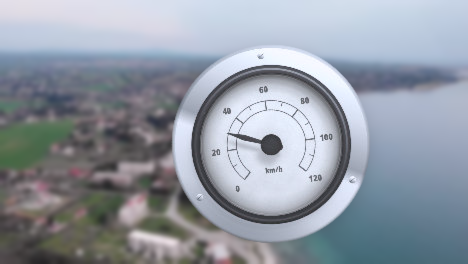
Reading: 30 km/h
